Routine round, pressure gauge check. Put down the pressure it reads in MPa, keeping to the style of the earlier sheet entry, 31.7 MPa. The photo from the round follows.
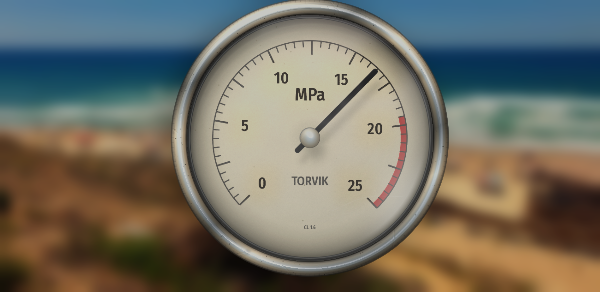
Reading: 16.5 MPa
